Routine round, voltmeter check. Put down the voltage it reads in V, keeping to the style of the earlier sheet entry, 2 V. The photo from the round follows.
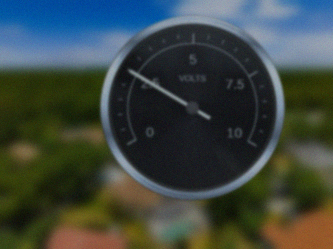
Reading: 2.5 V
